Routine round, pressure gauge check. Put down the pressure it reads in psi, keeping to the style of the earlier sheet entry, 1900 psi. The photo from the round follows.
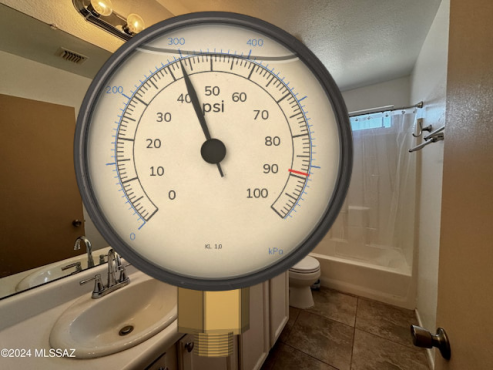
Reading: 43 psi
